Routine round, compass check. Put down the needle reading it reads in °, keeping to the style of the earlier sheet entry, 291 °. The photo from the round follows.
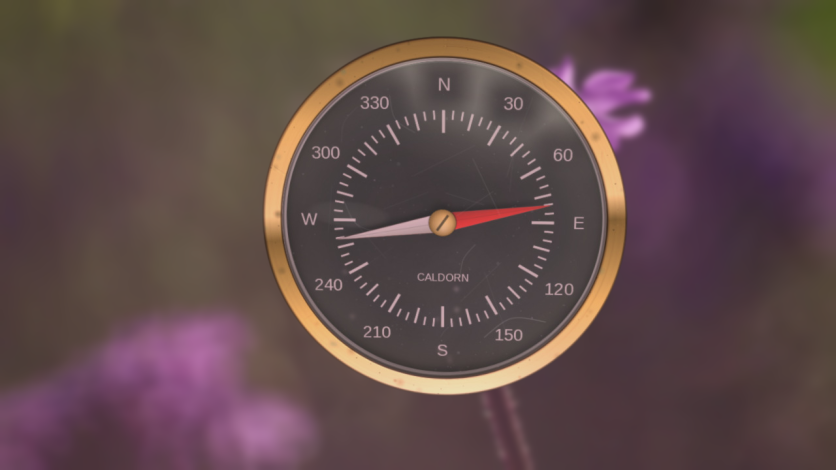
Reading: 80 °
